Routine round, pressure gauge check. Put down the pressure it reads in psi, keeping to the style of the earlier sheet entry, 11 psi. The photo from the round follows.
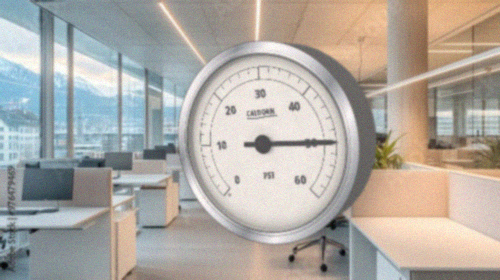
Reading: 50 psi
